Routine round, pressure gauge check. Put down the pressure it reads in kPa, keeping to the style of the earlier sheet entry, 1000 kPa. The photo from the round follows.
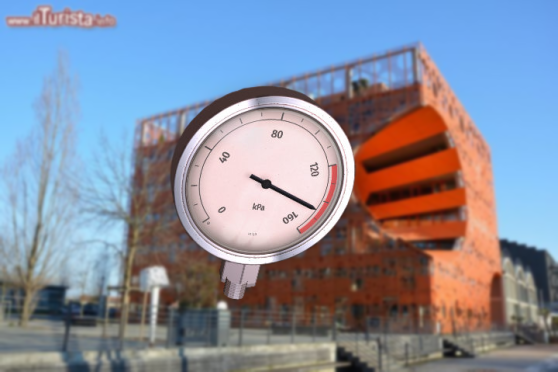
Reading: 145 kPa
